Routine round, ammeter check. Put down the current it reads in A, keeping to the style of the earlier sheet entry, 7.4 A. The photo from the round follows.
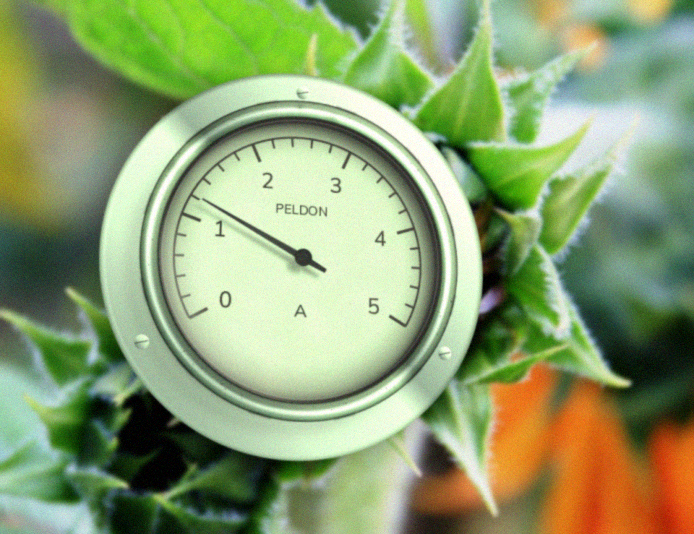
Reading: 1.2 A
